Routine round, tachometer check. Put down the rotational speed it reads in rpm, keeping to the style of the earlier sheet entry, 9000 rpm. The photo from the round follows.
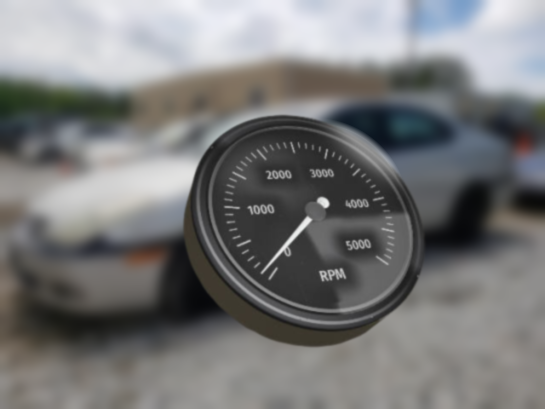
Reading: 100 rpm
